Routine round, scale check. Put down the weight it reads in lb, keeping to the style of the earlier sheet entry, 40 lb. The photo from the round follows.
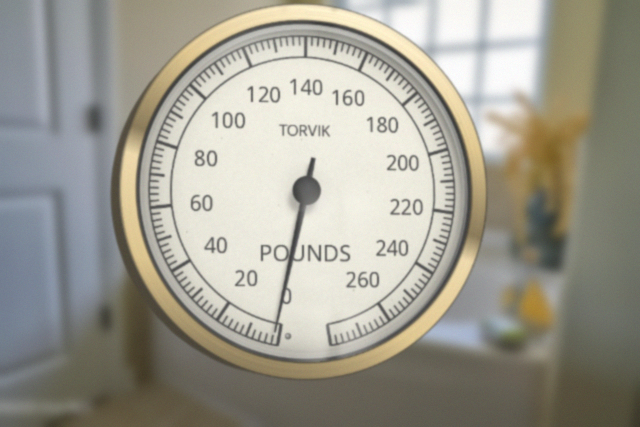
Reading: 2 lb
